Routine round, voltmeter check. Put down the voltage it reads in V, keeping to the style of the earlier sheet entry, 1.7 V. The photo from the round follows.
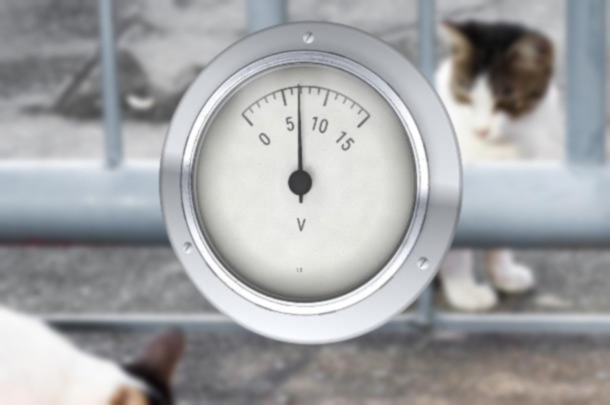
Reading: 7 V
